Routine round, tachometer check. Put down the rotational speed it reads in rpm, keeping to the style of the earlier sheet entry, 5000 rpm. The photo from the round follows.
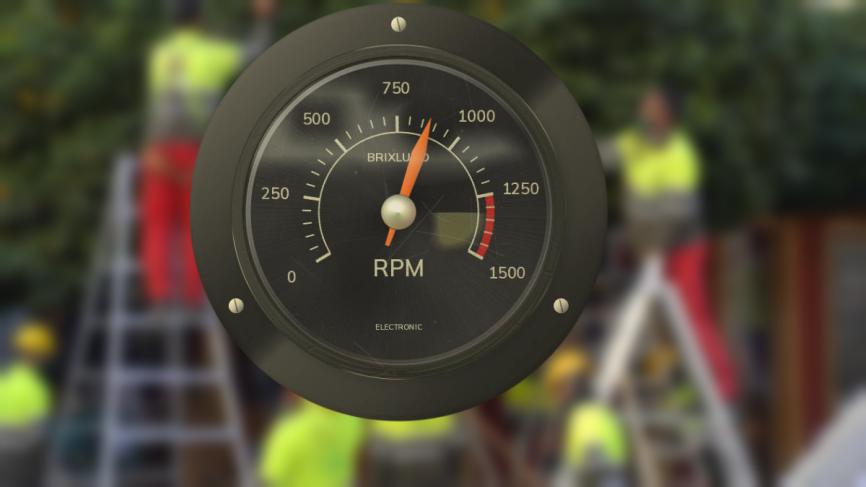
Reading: 875 rpm
